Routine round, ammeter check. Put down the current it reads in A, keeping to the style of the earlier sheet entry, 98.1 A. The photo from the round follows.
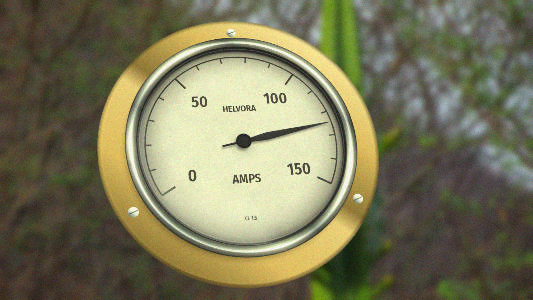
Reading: 125 A
